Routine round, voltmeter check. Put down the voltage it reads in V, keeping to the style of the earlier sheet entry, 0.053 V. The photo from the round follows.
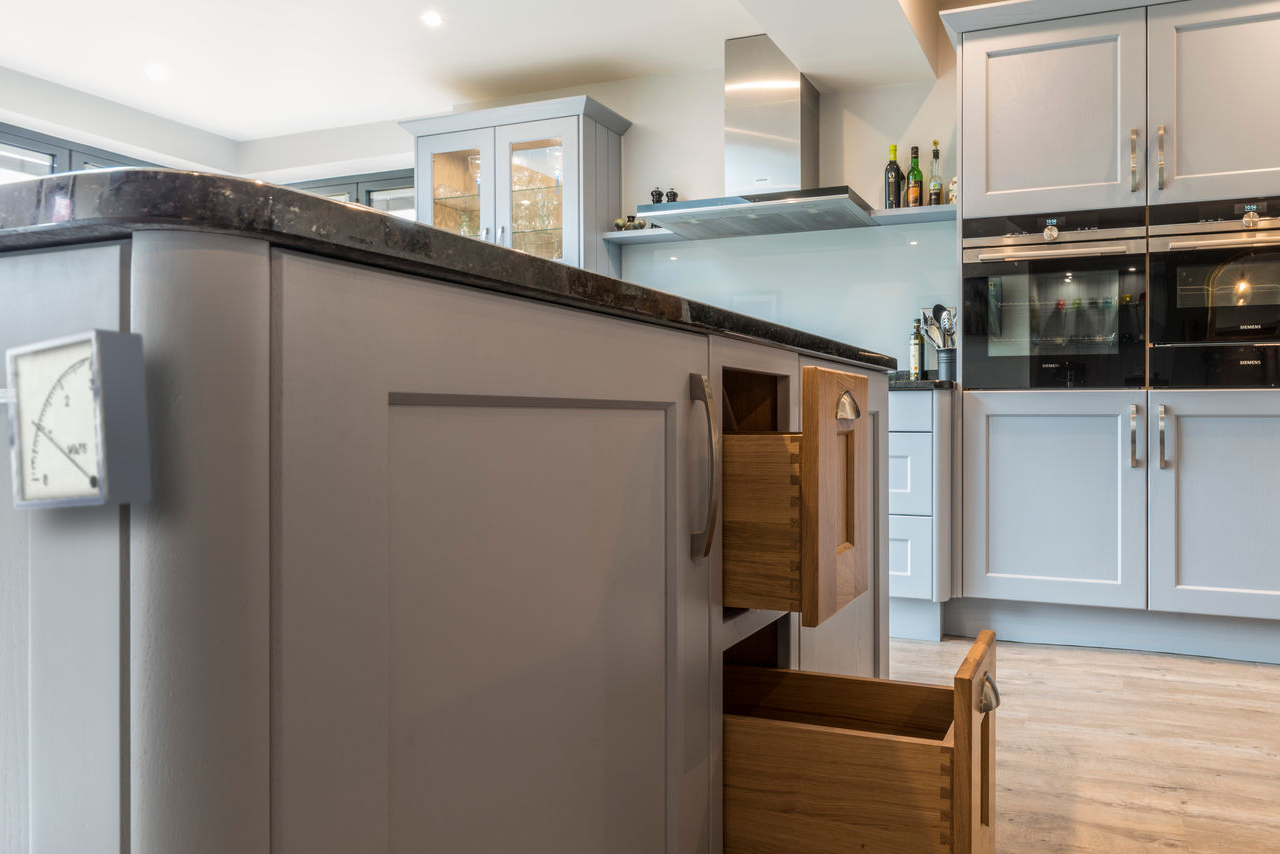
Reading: 1 V
